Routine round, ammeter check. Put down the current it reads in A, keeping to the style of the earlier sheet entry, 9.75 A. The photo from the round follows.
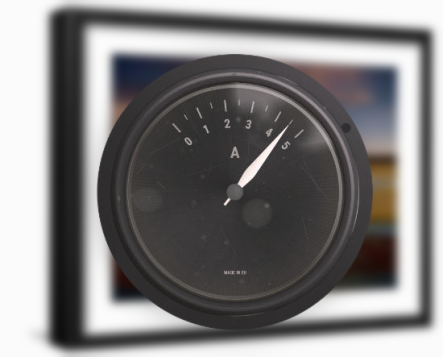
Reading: 4.5 A
